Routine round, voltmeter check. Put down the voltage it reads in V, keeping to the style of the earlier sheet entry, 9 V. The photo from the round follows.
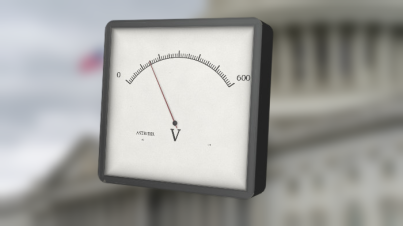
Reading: 150 V
